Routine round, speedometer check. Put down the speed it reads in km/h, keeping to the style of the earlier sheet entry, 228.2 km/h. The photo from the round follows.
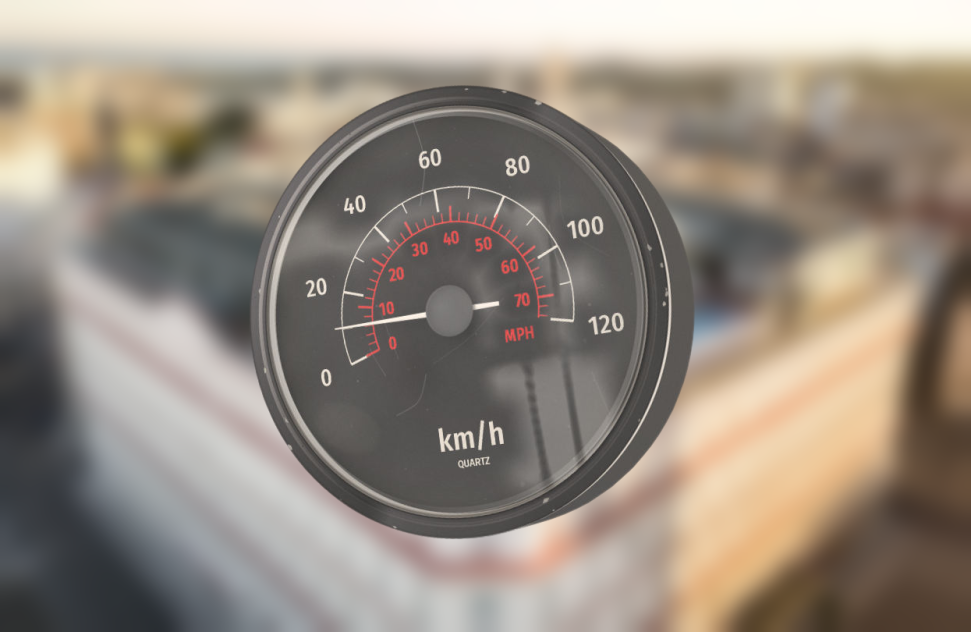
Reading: 10 km/h
